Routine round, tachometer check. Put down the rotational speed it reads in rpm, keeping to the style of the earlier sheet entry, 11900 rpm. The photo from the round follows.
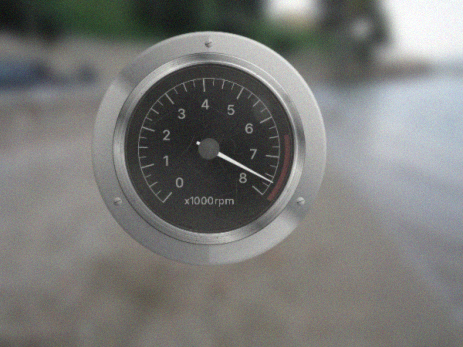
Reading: 7625 rpm
